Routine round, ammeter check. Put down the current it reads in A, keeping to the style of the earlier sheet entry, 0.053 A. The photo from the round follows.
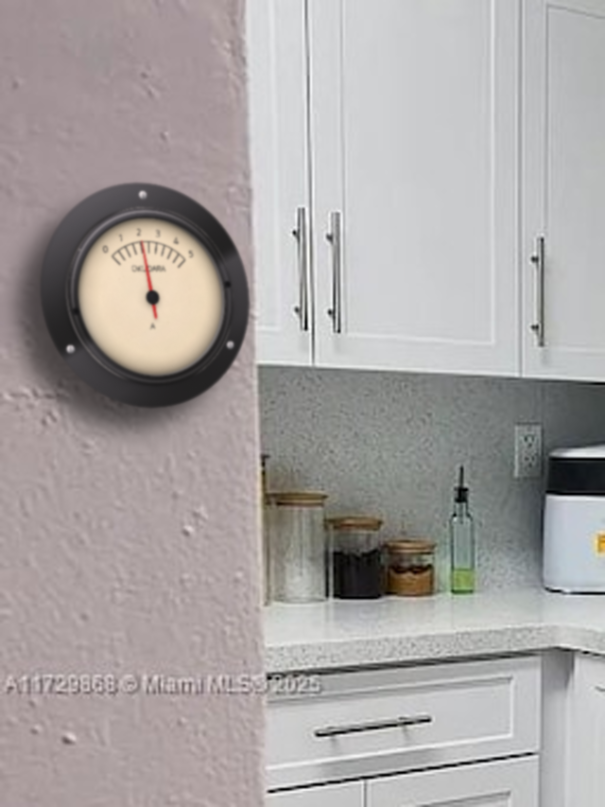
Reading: 2 A
